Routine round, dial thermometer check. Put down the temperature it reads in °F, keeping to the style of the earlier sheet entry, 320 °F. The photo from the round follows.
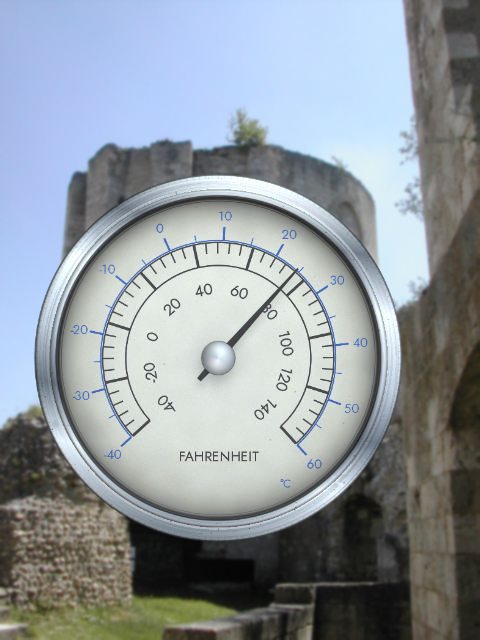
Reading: 76 °F
